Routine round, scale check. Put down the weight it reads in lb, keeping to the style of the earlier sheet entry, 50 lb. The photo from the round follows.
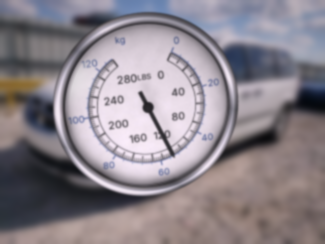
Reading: 120 lb
